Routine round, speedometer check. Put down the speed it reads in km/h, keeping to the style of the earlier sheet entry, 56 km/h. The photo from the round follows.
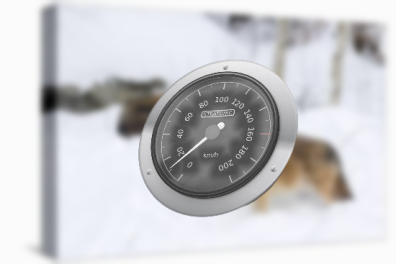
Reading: 10 km/h
